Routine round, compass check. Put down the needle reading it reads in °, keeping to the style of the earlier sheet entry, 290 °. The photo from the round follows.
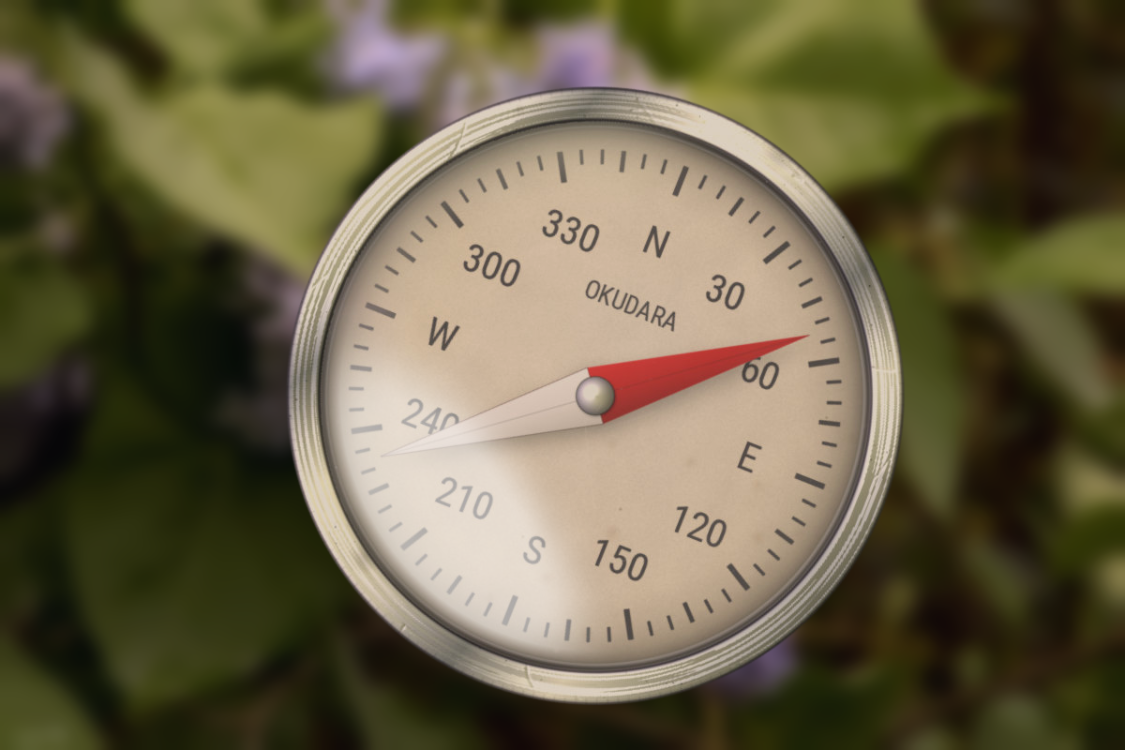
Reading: 52.5 °
